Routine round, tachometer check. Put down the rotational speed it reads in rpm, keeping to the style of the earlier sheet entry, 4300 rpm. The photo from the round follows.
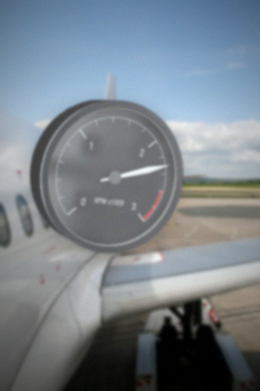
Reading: 2300 rpm
